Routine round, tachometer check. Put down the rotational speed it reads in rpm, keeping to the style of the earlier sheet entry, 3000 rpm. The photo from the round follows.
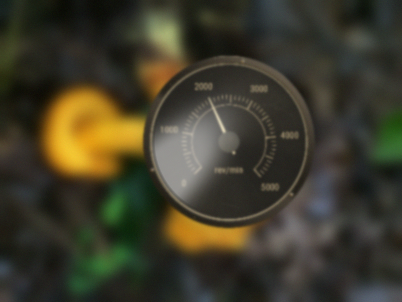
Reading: 2000 rpm
